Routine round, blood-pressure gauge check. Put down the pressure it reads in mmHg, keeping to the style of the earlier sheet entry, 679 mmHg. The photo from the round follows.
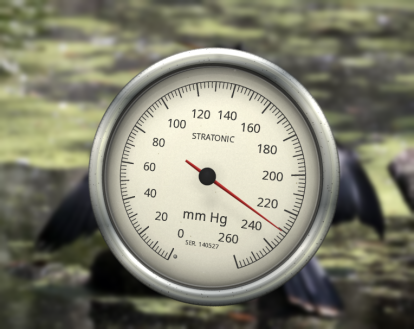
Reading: 230 mmHg
